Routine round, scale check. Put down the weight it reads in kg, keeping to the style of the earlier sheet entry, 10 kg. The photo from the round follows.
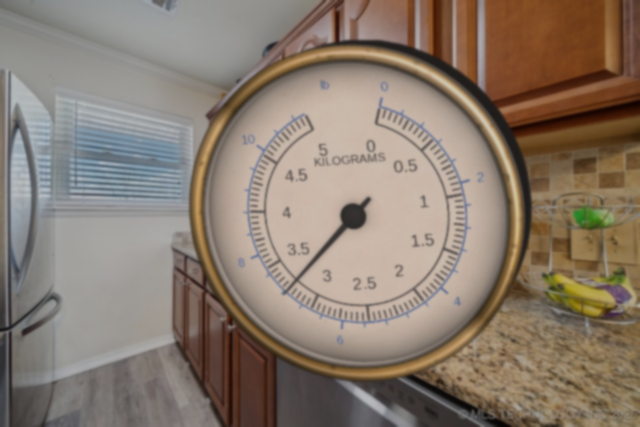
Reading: 3.25 kg
